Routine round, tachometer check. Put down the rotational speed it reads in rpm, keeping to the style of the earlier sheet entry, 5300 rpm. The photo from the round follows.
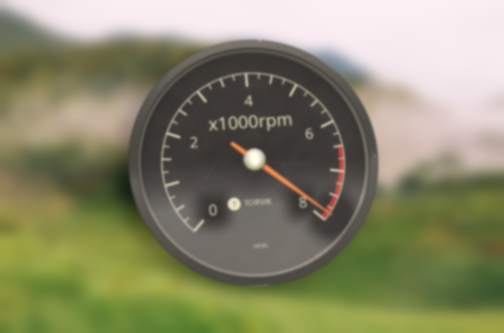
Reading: 7875 rpm
